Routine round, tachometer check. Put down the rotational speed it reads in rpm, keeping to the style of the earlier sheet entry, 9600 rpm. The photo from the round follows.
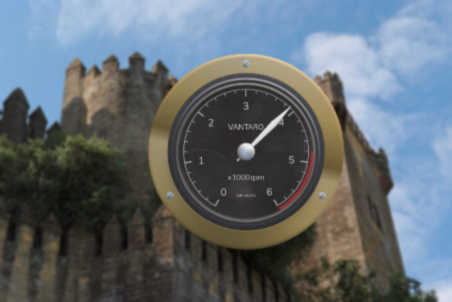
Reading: 3900 rpm
